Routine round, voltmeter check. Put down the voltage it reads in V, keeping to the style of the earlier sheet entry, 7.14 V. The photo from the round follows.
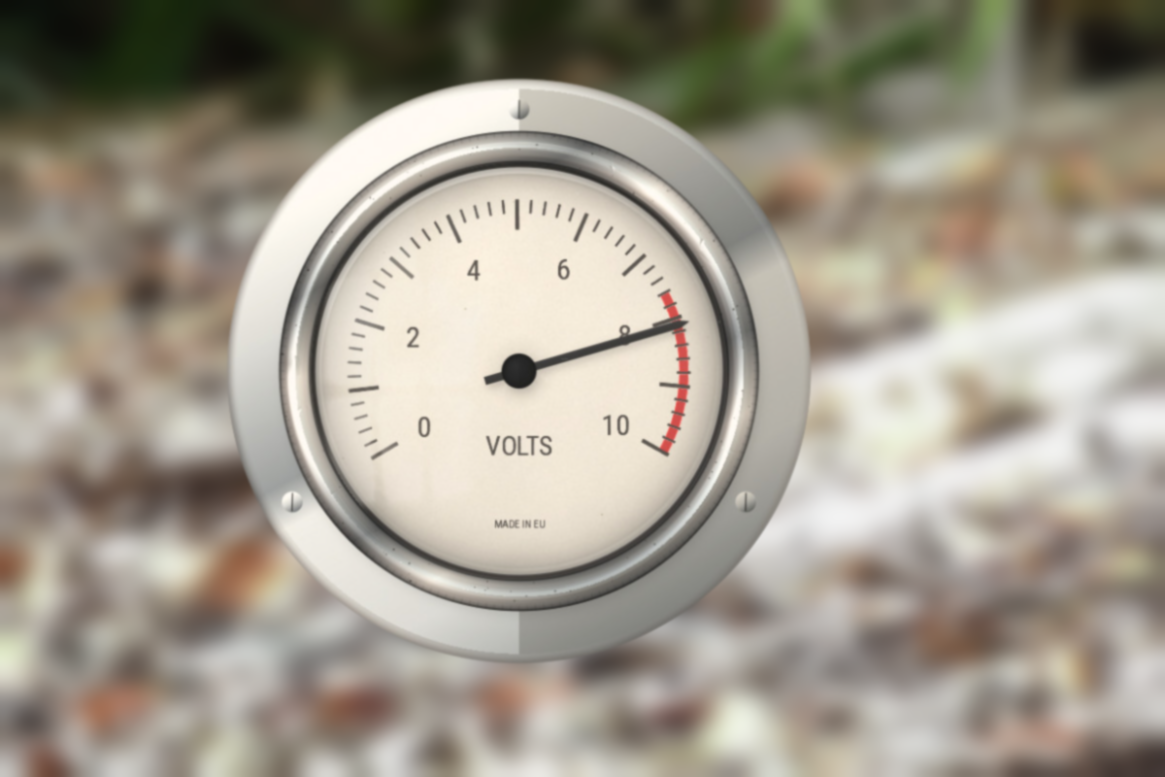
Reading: 8.1 V
